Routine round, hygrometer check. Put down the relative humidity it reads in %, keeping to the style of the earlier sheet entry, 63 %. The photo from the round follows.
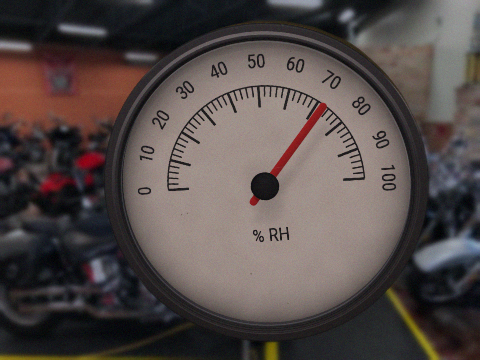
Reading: 72 %
